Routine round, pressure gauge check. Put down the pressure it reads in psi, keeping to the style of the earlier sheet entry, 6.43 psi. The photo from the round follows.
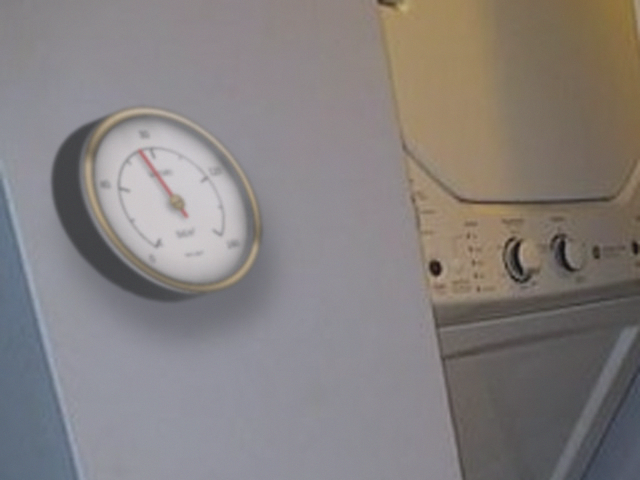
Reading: 70 psi
